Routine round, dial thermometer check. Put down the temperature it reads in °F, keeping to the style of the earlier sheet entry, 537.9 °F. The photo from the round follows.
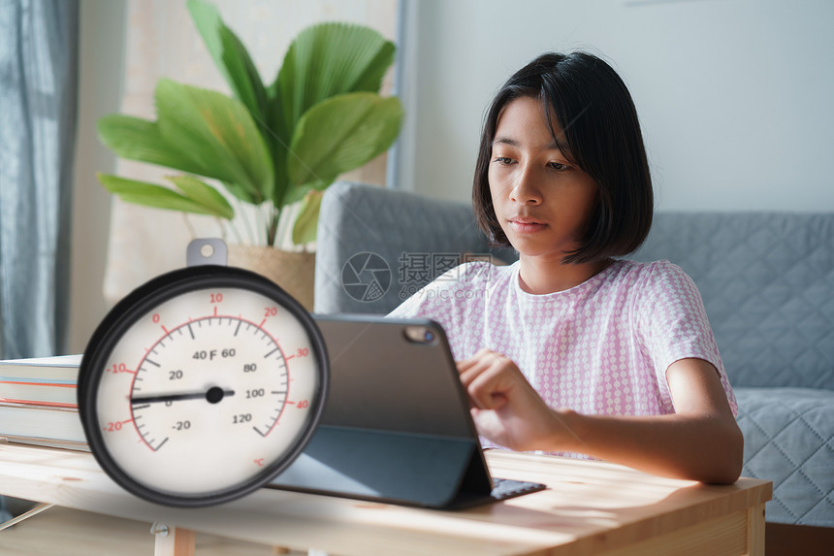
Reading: 4 °F
